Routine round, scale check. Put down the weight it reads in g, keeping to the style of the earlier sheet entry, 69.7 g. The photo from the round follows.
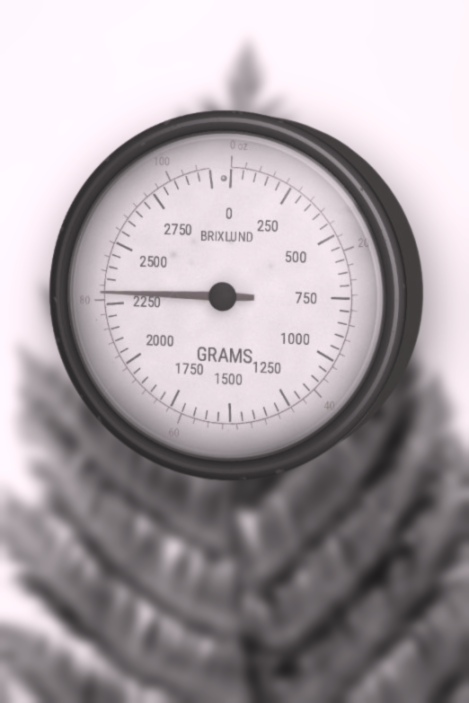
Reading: 2300 g
